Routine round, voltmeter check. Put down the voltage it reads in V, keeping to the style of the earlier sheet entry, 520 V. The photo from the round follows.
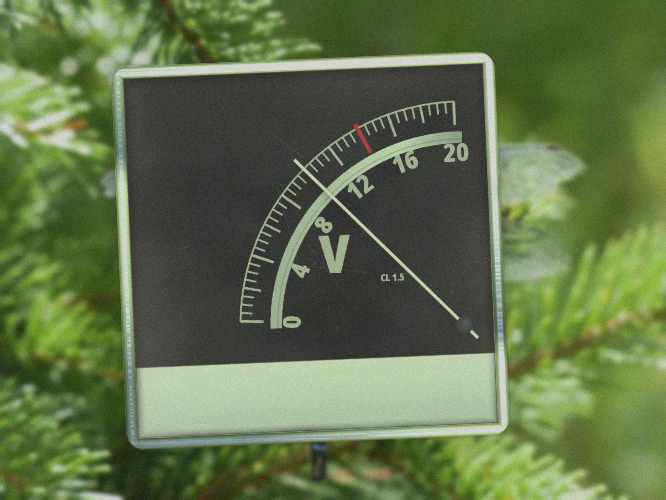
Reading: 10 V
